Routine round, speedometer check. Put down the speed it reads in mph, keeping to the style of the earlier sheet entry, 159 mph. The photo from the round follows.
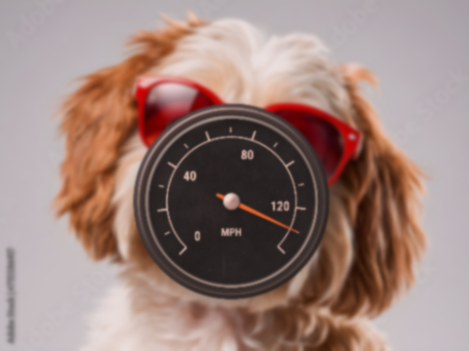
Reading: 130 mph
